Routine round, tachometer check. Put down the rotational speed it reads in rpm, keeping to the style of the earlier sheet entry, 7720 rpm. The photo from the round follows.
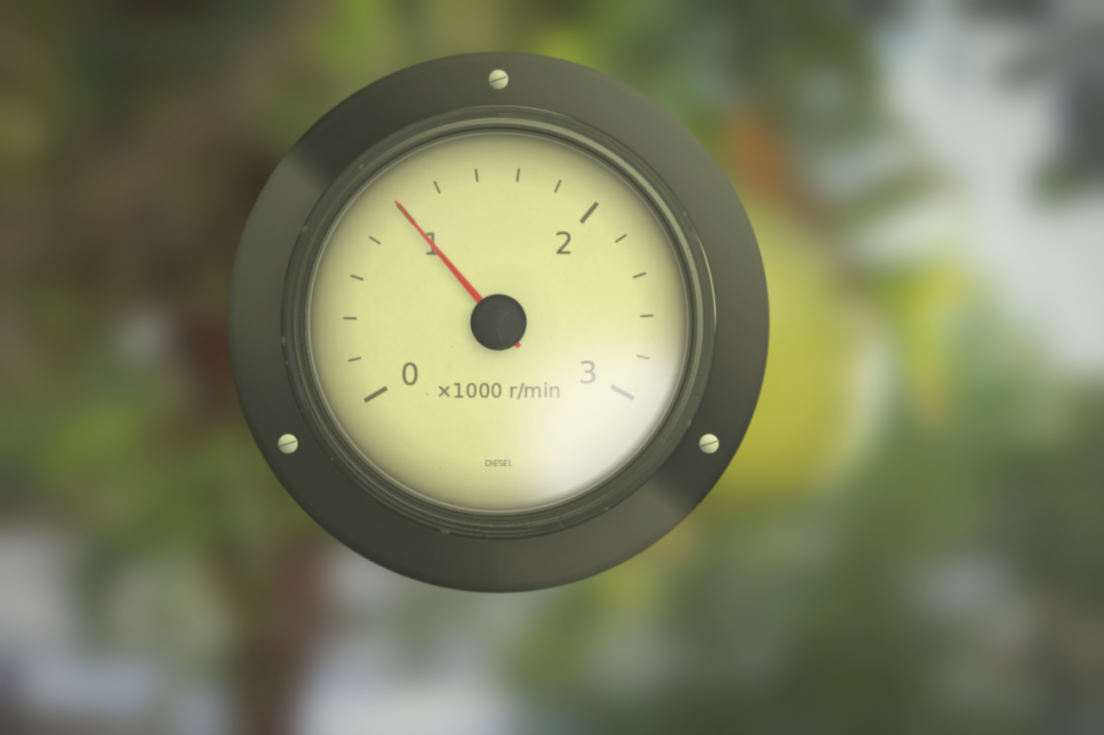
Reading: 1000 rpm
